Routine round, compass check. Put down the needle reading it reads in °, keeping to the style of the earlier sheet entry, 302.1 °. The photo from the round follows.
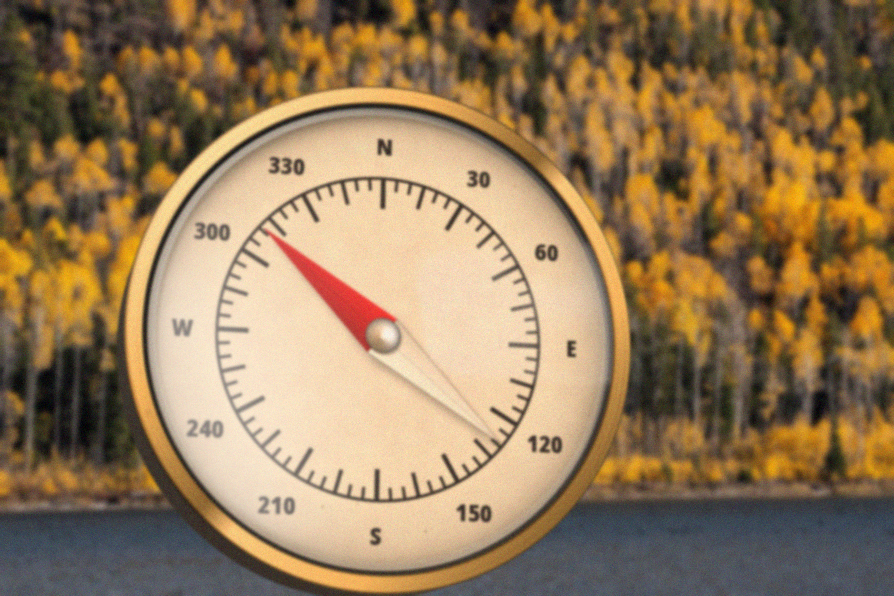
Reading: 310 °
